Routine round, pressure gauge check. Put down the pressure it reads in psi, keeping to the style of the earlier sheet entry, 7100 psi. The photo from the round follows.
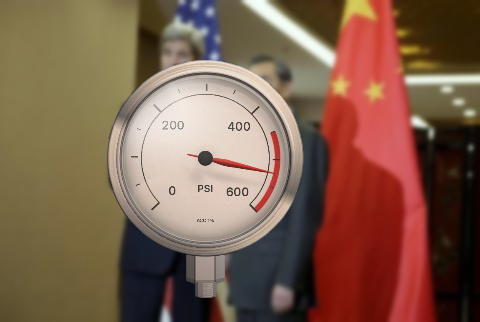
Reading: 525 psi
